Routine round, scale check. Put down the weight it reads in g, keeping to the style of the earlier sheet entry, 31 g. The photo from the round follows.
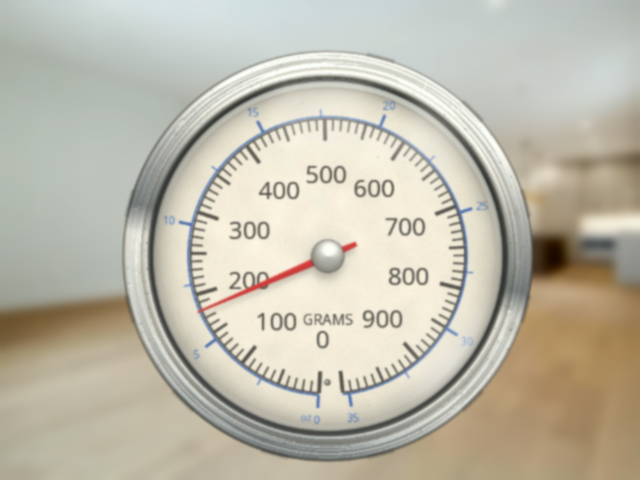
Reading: 180 g
